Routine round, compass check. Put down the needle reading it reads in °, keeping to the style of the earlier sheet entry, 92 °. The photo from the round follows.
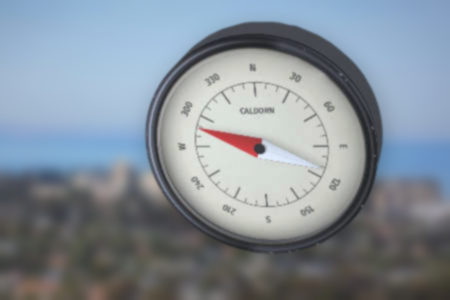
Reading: 290 °
